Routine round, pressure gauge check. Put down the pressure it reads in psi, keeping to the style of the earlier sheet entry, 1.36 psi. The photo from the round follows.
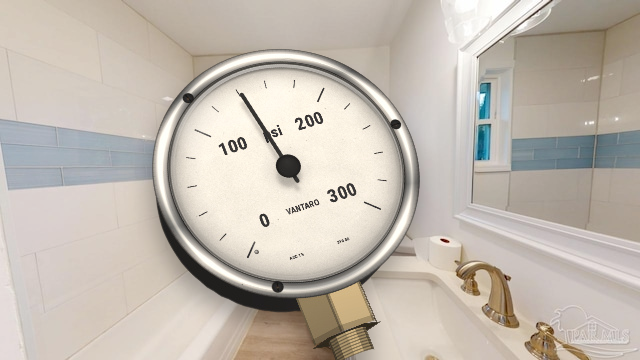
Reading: 140 psi
